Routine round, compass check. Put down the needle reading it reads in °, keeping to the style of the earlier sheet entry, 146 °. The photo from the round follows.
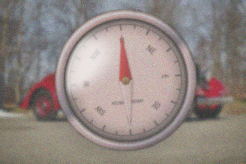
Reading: 0 °
